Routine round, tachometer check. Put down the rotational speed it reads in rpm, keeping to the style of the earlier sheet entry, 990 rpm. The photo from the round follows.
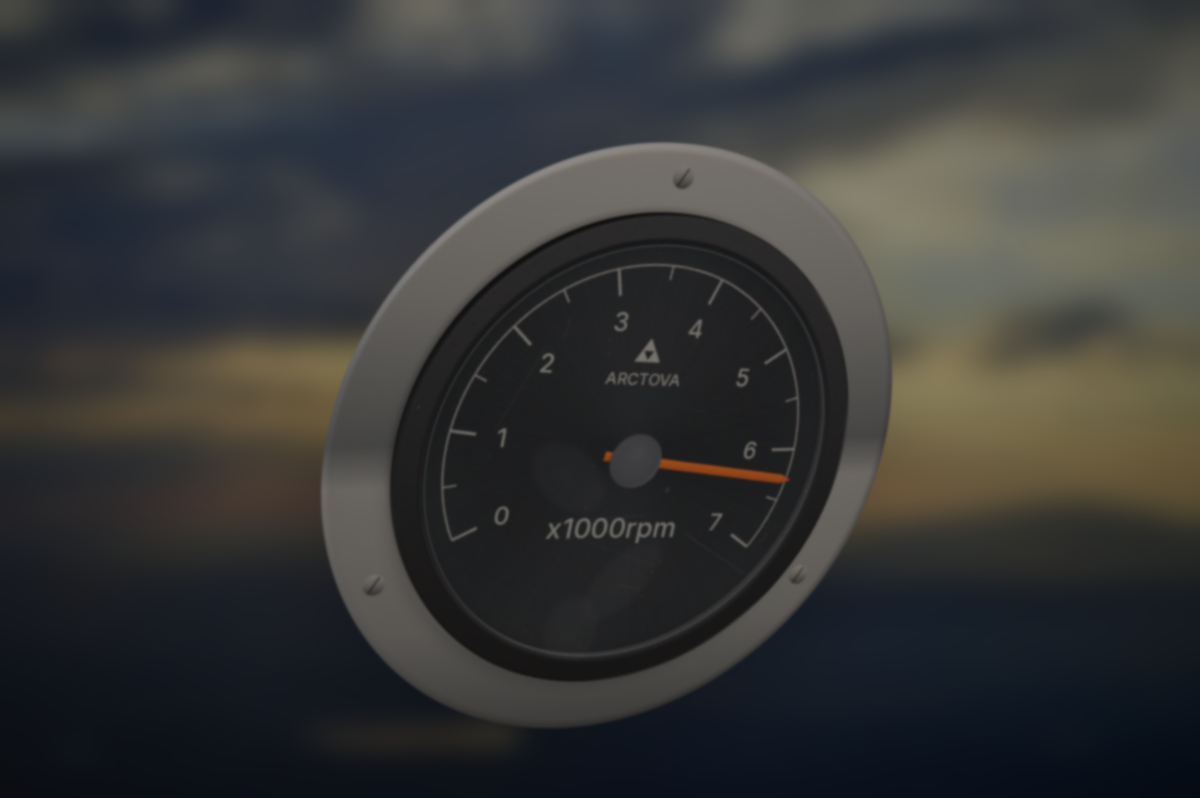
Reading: 6250 rpm
